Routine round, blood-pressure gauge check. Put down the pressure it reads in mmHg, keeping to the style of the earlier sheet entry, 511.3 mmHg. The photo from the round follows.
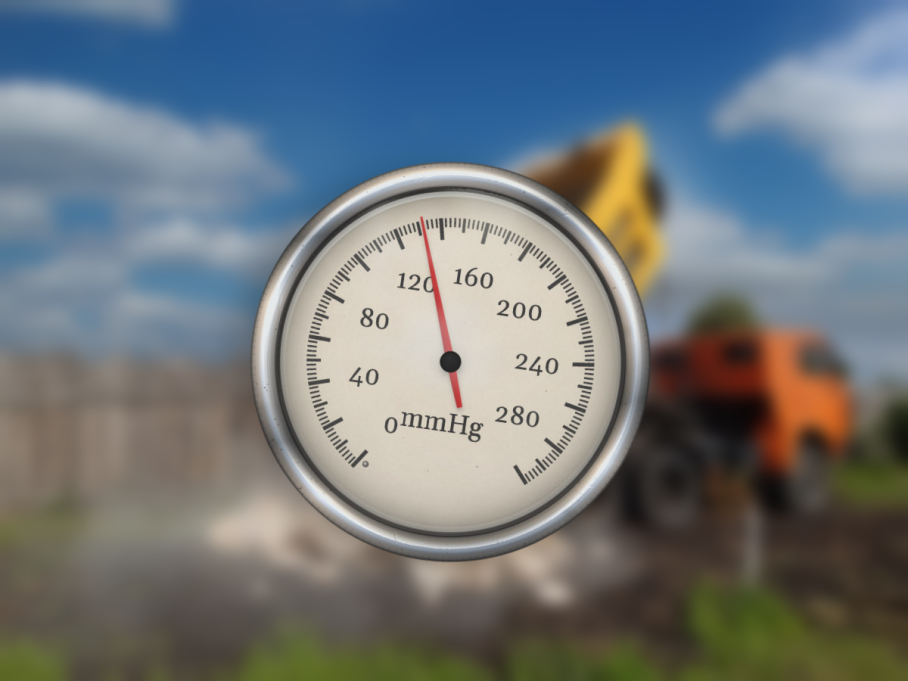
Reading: 132 mmHg
